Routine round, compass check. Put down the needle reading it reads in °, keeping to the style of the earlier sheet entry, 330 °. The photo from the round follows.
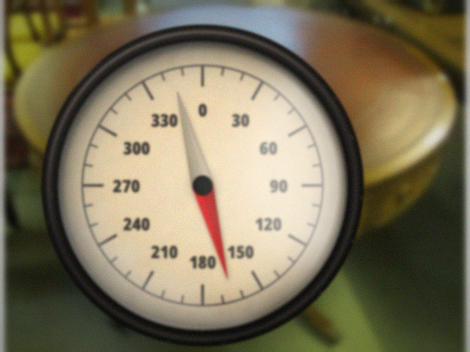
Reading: 165 °
